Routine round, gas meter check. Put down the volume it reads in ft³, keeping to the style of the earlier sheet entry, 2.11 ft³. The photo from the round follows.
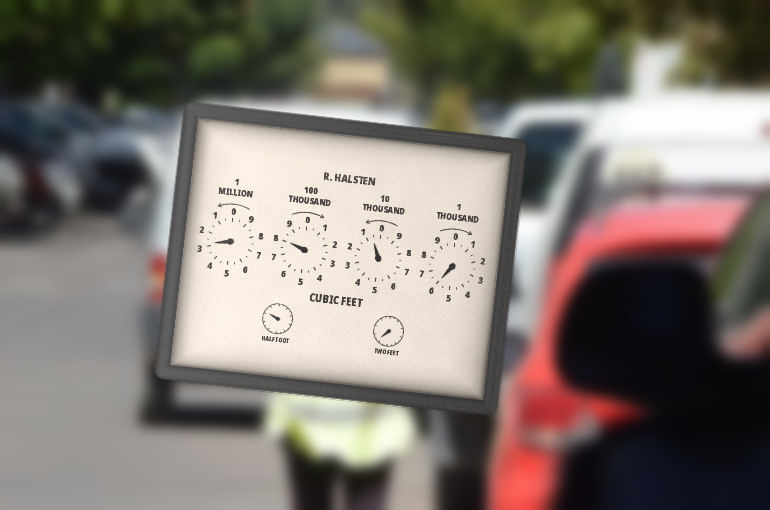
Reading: 280600 ft³
